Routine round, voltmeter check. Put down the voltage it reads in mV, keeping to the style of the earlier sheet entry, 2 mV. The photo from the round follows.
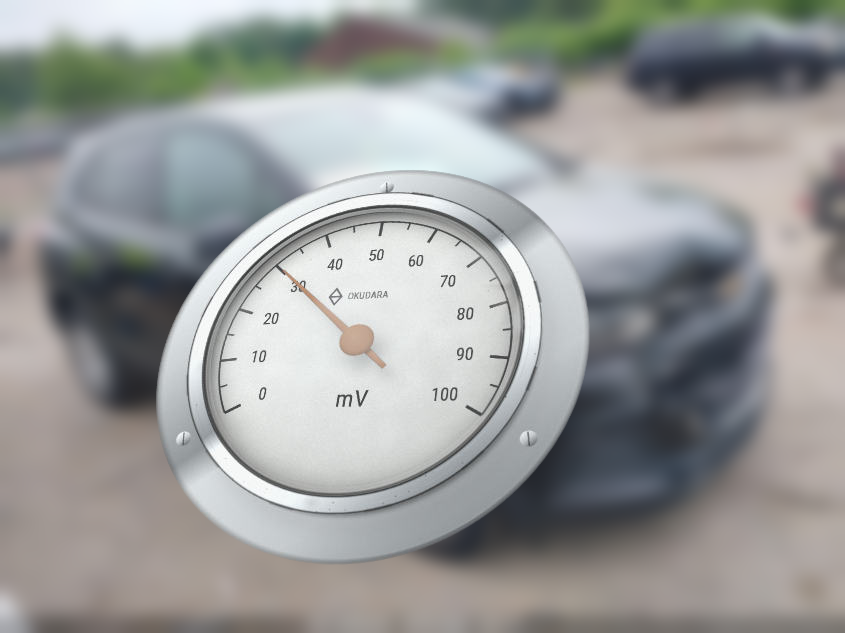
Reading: 30 mV
